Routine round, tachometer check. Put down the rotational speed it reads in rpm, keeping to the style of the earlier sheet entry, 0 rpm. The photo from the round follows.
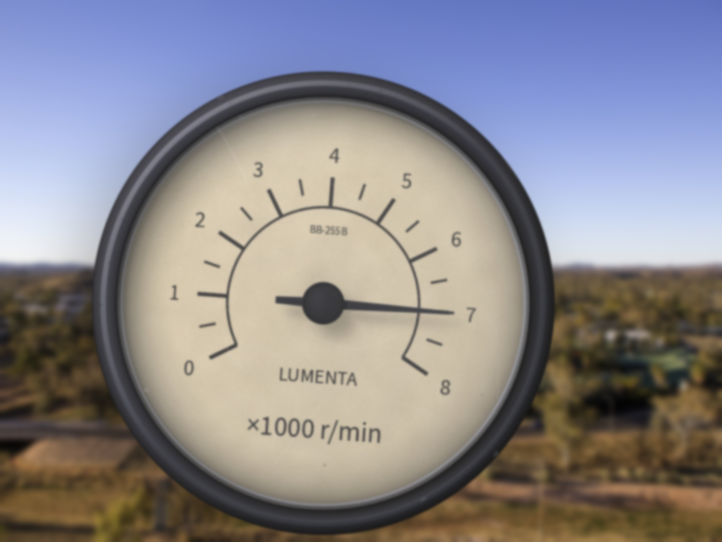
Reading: 7000 rpm
